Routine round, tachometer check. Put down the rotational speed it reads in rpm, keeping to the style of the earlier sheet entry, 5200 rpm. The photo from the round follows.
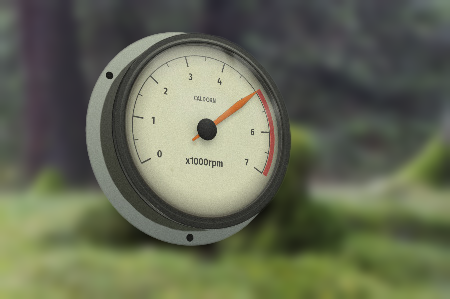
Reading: 5000 rpm
